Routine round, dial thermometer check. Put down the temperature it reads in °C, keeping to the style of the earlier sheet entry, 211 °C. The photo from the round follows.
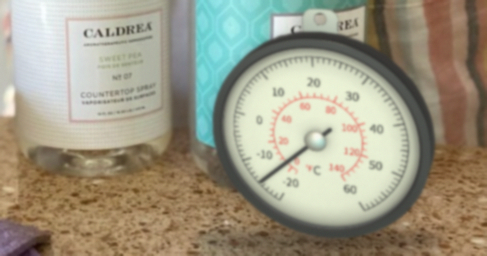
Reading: -15 °C
